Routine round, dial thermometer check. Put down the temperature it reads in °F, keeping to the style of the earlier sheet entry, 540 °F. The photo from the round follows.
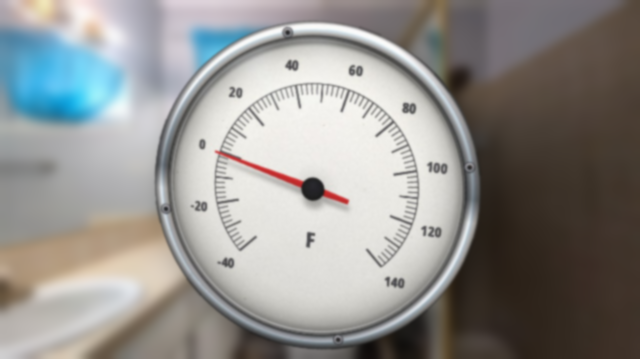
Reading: 0 °F
